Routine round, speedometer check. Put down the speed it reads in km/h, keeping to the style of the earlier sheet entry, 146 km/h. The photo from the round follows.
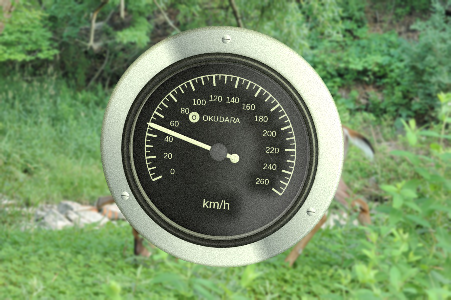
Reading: 50 km/h
